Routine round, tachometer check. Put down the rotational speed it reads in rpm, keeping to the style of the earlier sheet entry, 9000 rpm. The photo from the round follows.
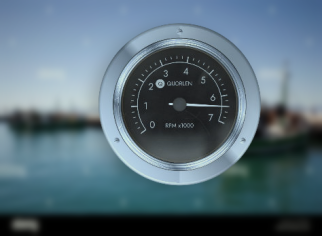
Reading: 6400 rpm
